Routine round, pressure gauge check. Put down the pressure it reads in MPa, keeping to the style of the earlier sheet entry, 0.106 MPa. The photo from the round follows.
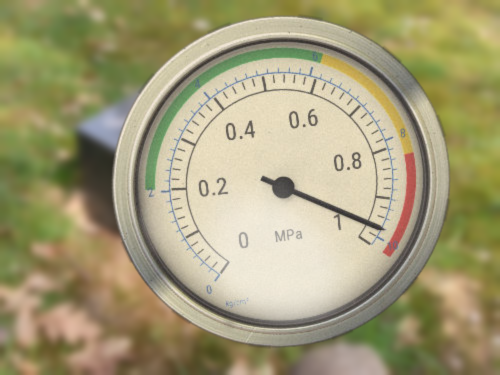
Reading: 0.96 MPa
